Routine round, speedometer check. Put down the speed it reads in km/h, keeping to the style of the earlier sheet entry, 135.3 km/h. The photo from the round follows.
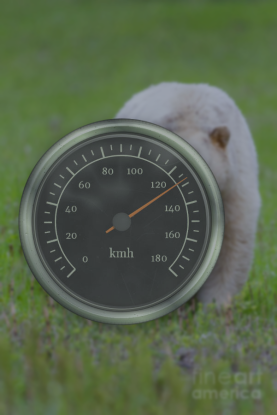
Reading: 127.5 km/h
